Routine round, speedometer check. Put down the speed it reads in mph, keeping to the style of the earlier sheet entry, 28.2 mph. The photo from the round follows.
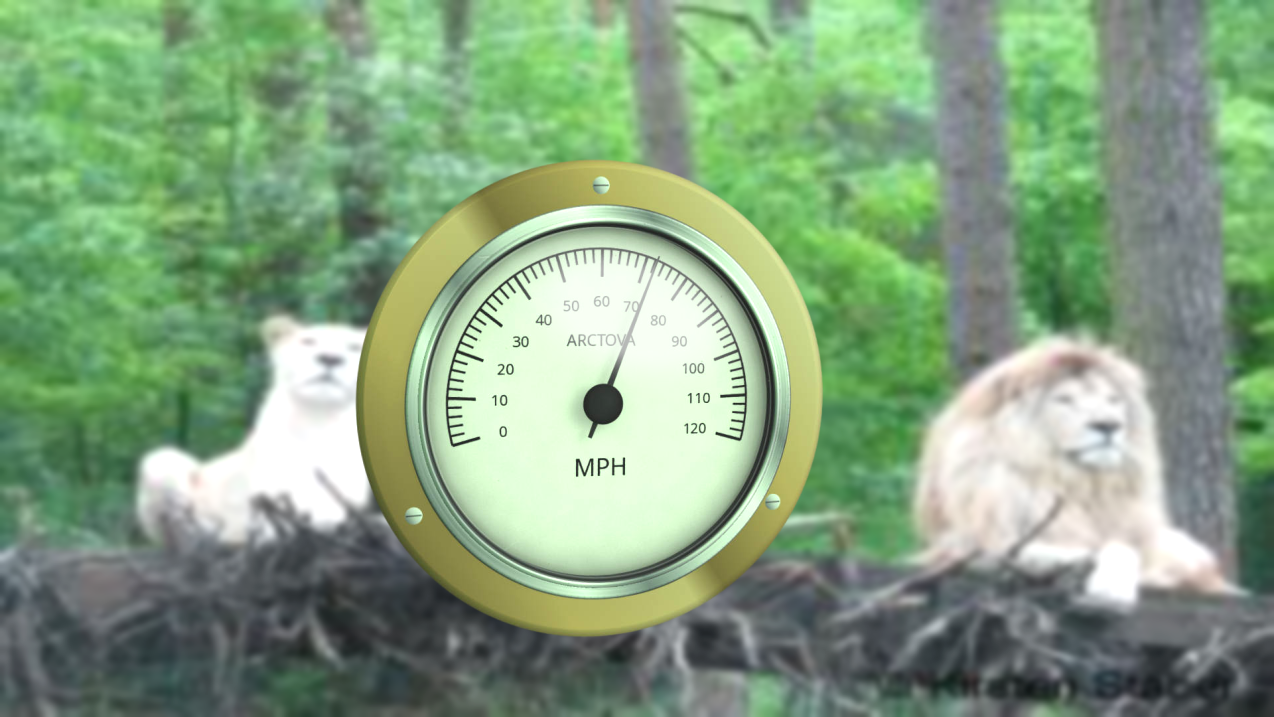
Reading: 72 mph
